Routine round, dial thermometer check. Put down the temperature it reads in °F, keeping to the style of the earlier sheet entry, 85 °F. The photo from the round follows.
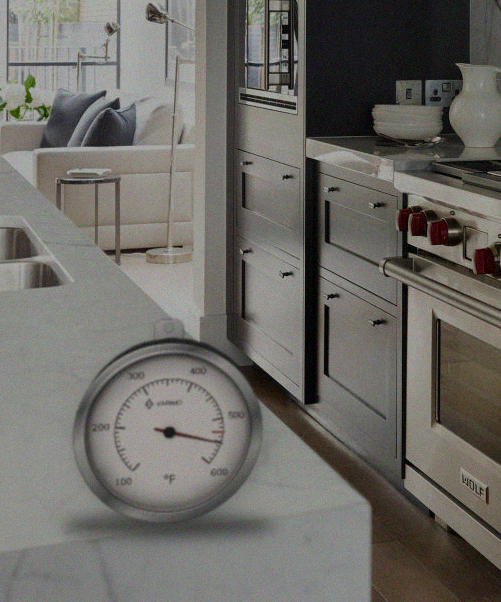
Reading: 550 °F
